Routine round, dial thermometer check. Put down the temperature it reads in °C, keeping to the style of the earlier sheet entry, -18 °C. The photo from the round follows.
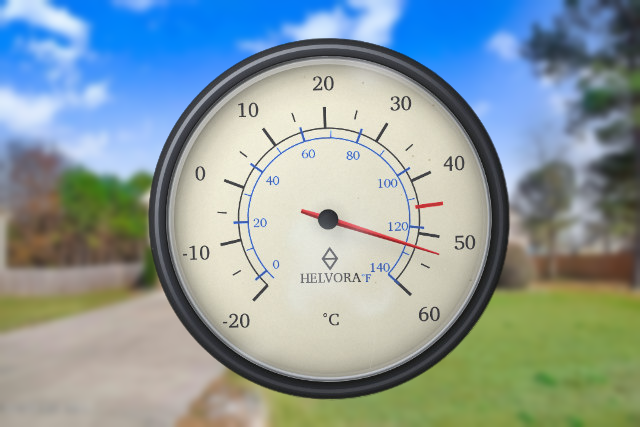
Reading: 52.5 °C
